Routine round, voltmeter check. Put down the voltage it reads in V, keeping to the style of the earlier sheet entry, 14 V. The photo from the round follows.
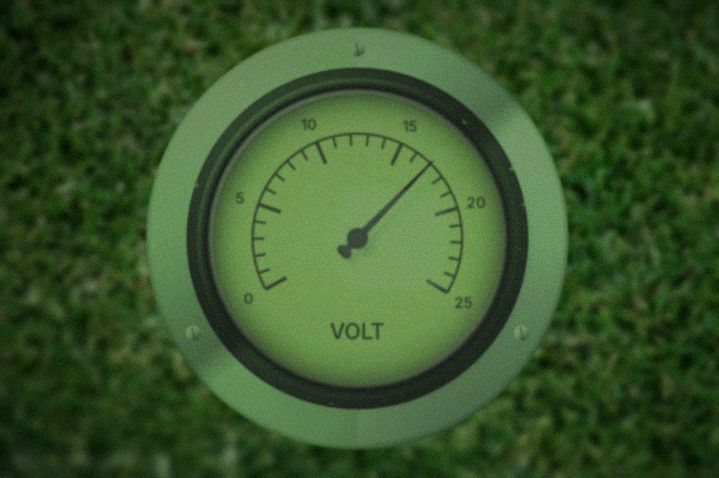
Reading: 17 V
